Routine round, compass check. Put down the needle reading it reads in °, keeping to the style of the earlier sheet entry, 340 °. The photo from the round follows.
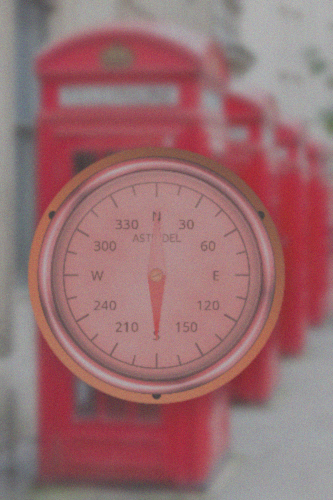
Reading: 180 °
